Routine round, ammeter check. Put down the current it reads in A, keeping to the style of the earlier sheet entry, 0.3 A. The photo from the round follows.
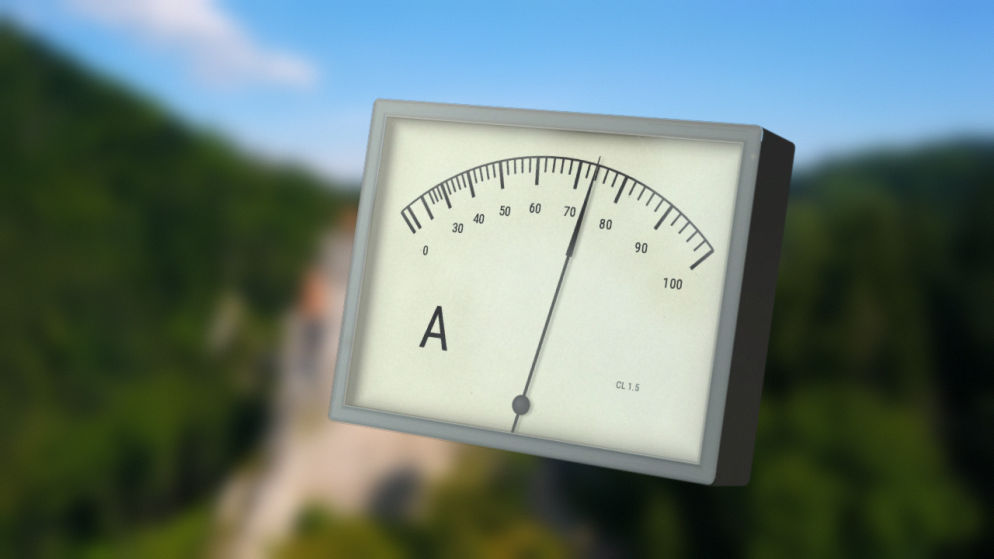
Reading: 74 A
